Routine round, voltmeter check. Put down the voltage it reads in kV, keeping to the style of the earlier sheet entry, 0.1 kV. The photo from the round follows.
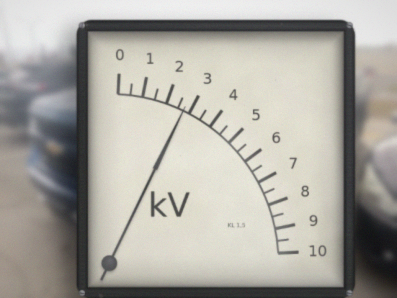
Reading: 2.75 kV
